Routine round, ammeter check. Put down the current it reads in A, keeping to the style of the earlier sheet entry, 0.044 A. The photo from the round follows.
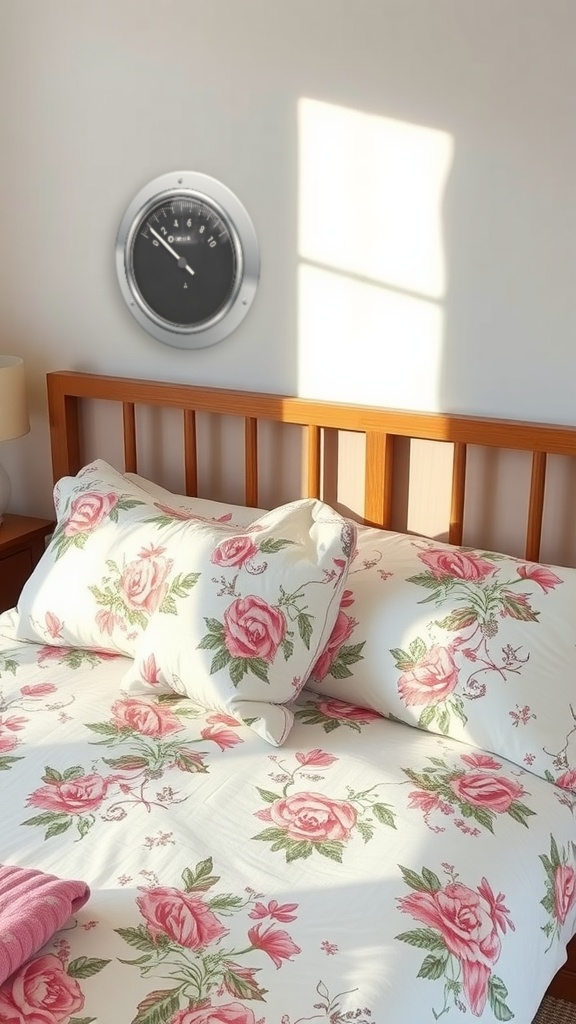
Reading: 1 A
